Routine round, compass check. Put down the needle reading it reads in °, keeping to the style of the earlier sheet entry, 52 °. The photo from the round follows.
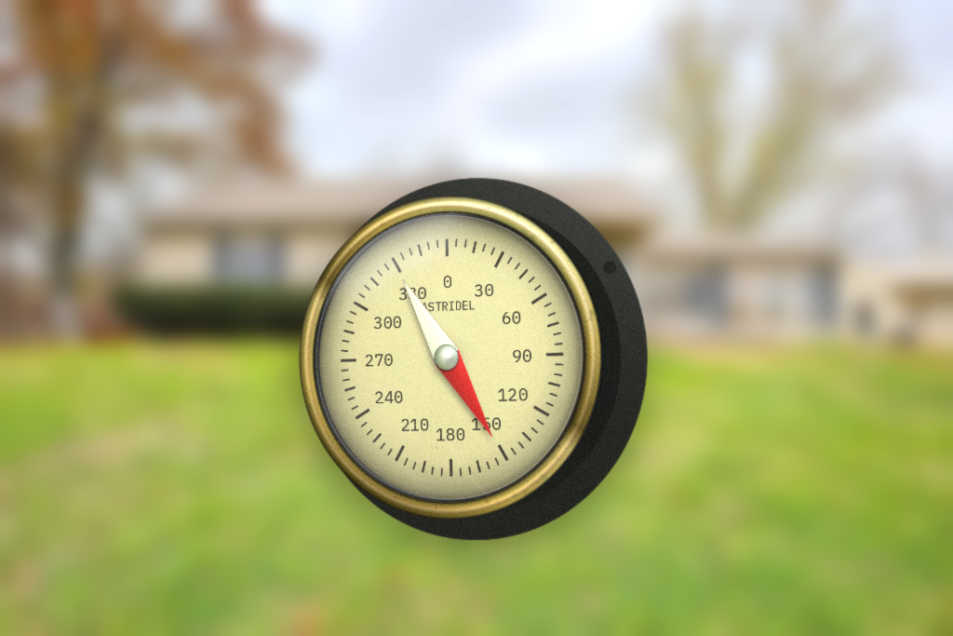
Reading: 150 °
